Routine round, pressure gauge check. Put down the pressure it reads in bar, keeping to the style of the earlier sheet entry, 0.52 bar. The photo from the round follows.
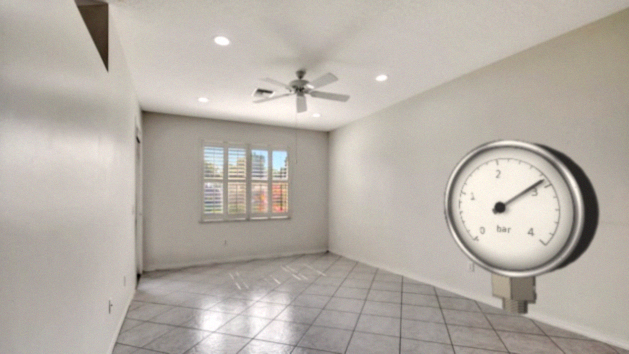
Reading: 2.9 bar
